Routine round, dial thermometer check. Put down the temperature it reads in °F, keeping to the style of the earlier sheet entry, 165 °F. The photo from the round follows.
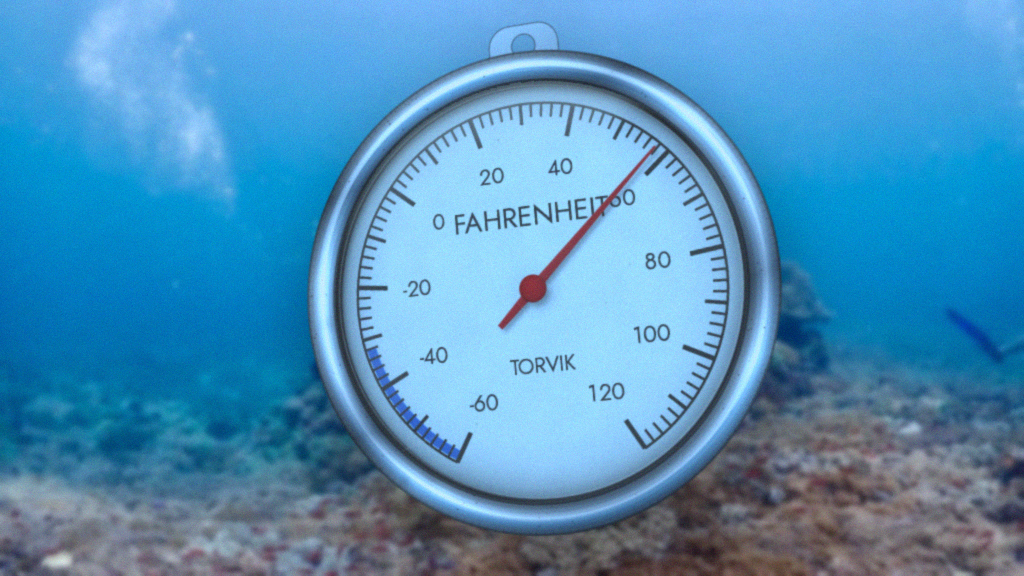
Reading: 58 °F
